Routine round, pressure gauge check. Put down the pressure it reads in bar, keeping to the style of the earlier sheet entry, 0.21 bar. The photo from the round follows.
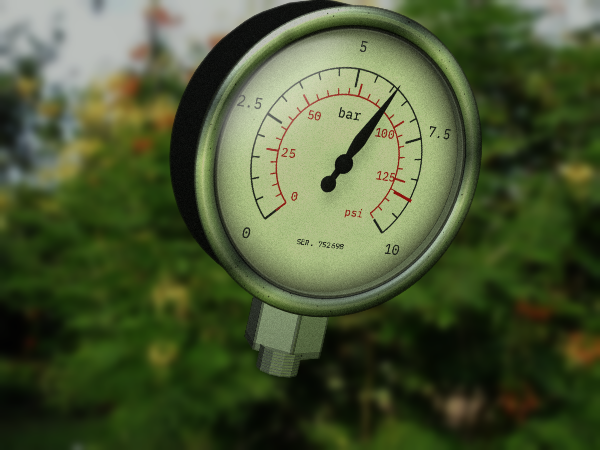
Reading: 6 bar
